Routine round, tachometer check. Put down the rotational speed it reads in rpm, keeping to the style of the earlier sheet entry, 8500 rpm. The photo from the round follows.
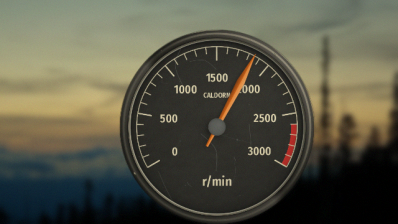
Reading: 1850 rpm
